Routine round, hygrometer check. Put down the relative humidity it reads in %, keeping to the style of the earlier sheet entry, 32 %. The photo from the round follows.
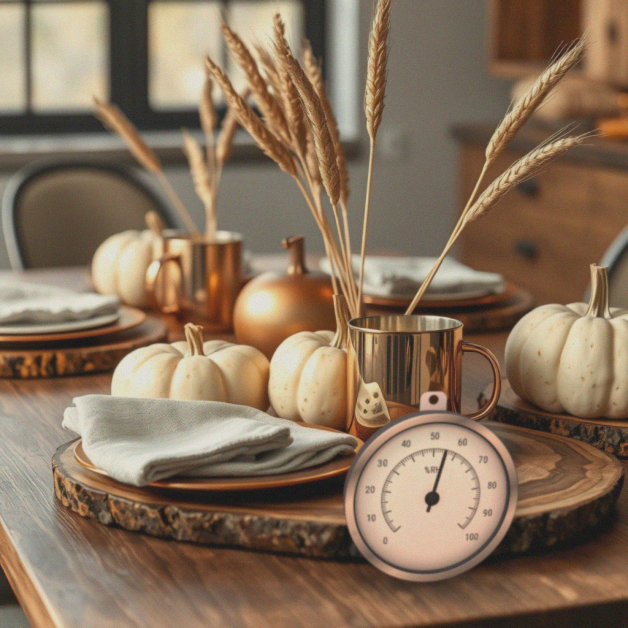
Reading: 55 %
